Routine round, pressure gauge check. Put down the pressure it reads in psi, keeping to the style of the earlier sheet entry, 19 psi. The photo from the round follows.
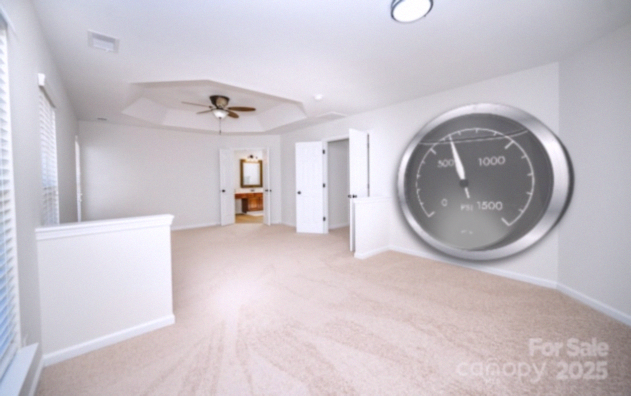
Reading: 650 psi
